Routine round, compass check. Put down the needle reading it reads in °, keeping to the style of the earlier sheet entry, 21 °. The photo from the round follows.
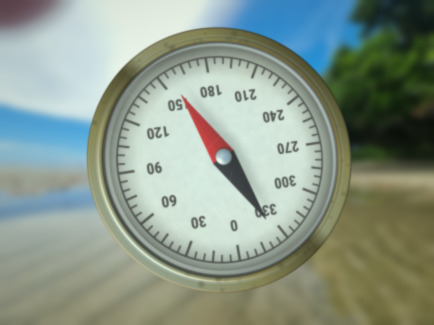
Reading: 155 °
